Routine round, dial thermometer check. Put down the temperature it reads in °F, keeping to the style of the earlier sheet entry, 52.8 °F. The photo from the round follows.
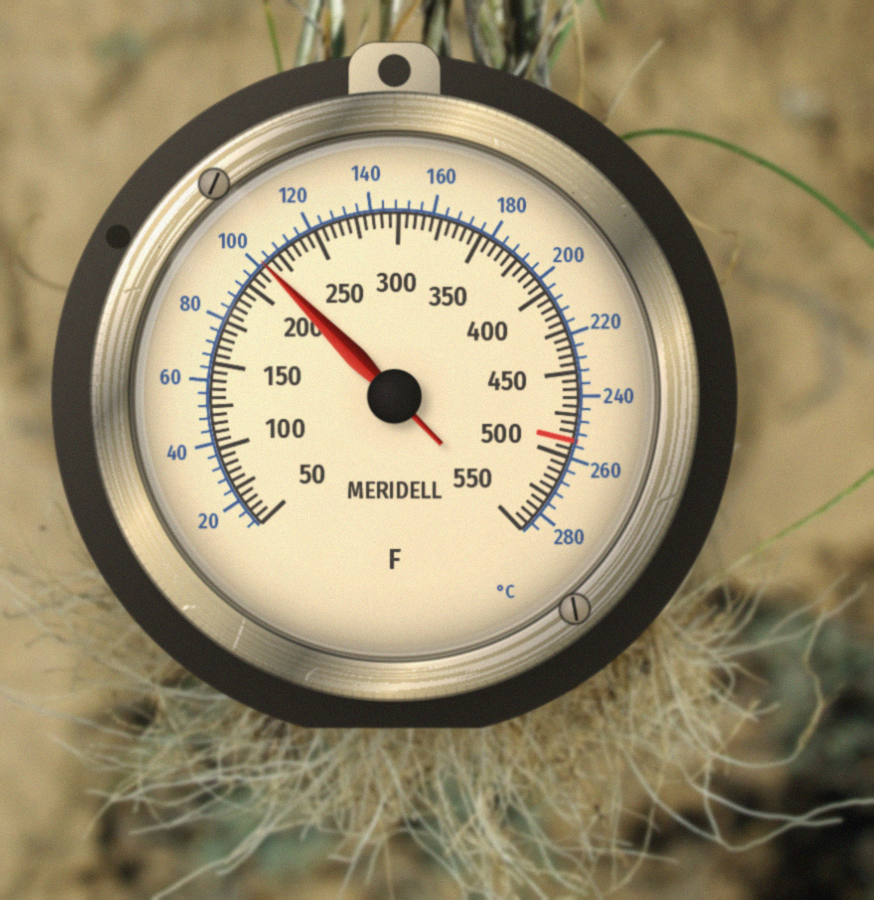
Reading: 215 °F
